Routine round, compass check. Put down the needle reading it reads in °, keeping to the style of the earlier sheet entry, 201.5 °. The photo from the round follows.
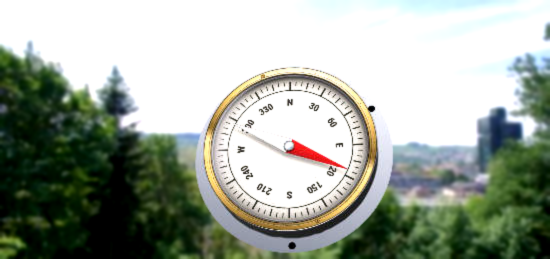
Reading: 115 °
